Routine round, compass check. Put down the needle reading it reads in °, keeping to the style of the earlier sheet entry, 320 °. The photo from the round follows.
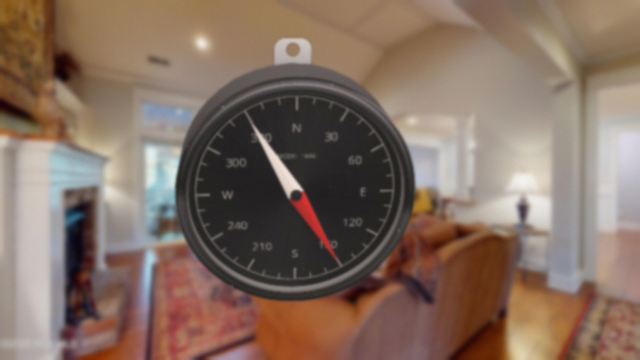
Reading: 150 °
